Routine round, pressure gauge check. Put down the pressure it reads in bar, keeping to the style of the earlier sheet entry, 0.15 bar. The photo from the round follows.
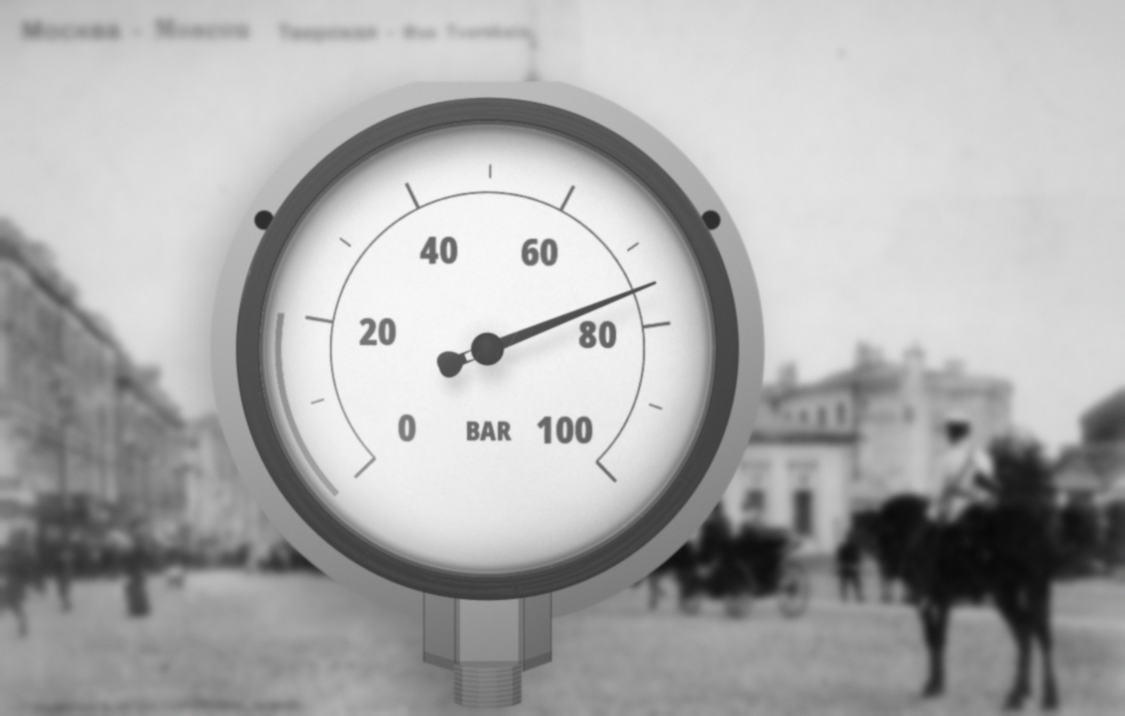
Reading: 75 bar
